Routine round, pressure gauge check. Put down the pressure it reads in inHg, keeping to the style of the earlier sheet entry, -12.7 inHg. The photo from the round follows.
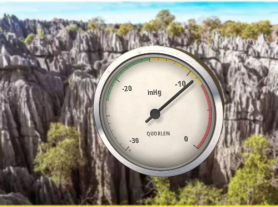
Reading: -9 inHg
